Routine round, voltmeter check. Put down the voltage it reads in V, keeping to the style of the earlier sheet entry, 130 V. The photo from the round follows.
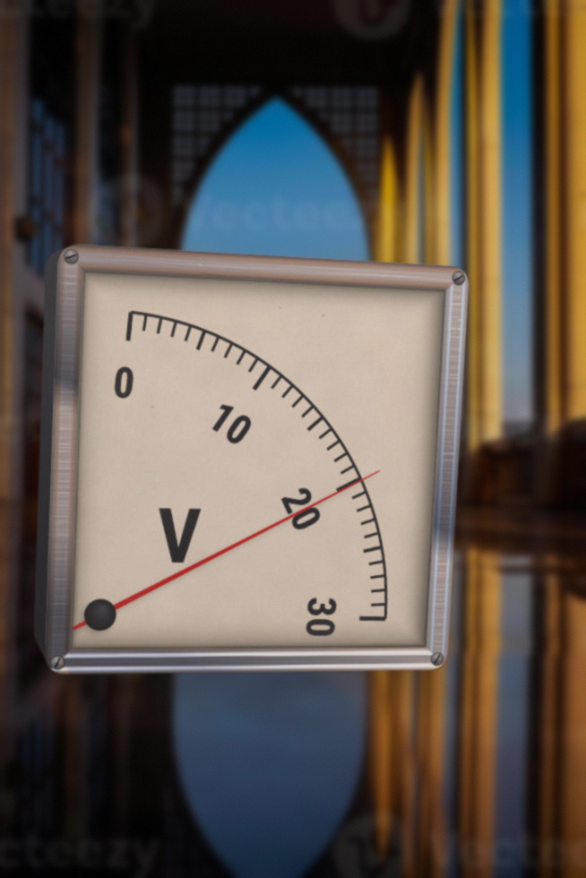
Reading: 20 V
